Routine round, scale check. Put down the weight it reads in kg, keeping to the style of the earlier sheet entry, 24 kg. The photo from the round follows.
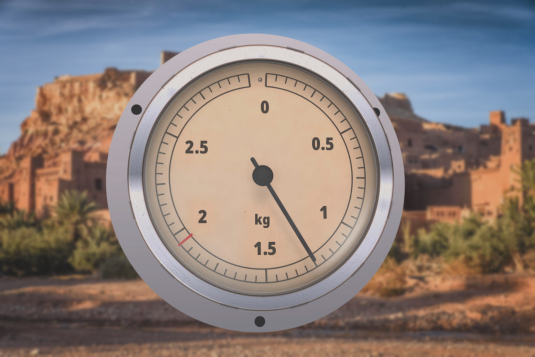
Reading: 1.25 kg
